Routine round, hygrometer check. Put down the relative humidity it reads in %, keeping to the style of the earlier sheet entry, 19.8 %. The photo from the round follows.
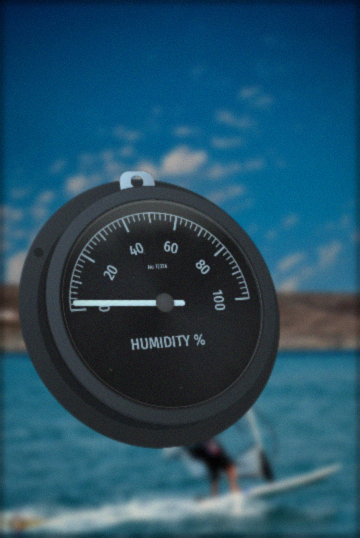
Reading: 2 %
